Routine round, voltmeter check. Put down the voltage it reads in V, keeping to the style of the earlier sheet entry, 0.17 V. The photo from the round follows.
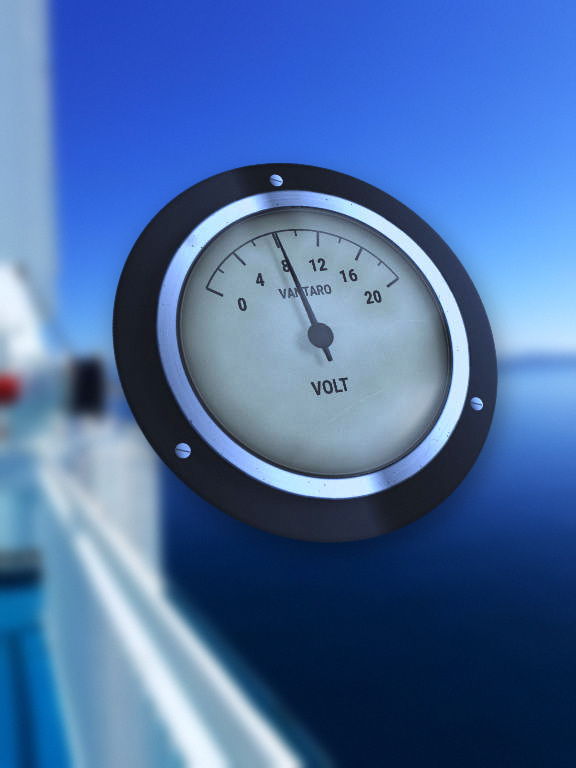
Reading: 8 V
